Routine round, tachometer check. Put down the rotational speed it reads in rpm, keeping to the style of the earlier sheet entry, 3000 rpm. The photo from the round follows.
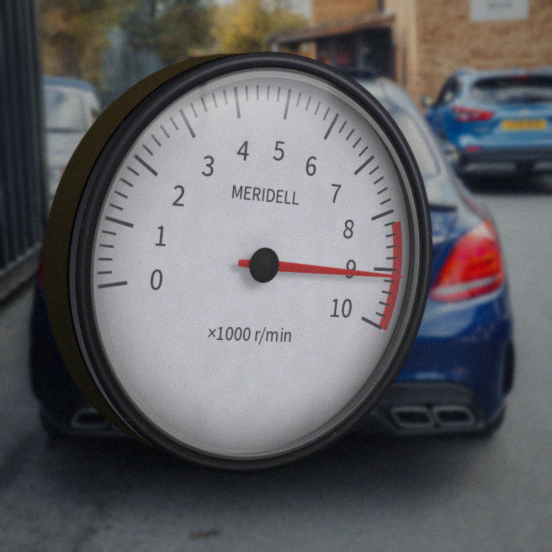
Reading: 9100 rpm
